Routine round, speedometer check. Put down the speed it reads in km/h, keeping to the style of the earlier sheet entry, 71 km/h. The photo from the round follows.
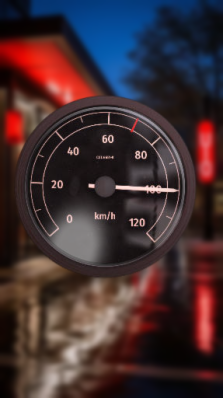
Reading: 100 km/h
